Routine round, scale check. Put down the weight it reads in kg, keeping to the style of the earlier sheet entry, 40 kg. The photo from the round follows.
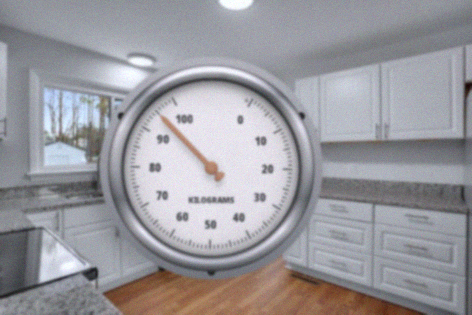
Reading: 95 kg
